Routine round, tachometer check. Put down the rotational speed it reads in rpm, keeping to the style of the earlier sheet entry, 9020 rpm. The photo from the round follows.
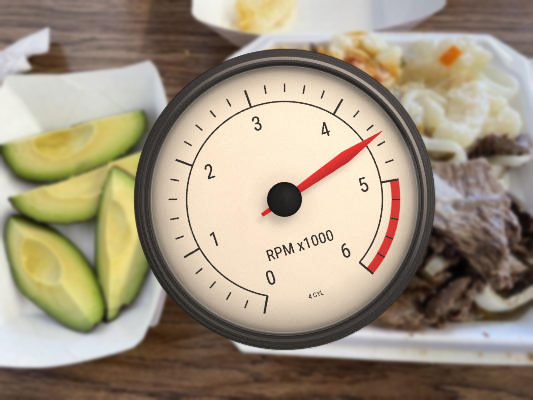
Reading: 4500 rpm
